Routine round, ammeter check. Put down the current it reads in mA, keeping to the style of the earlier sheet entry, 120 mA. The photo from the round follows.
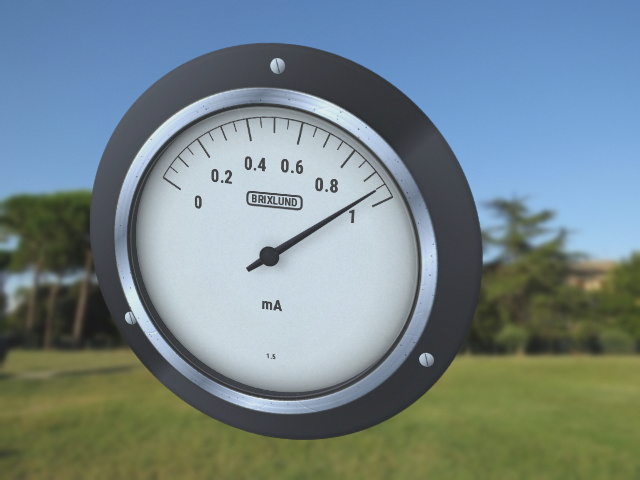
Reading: 0.95 mA
